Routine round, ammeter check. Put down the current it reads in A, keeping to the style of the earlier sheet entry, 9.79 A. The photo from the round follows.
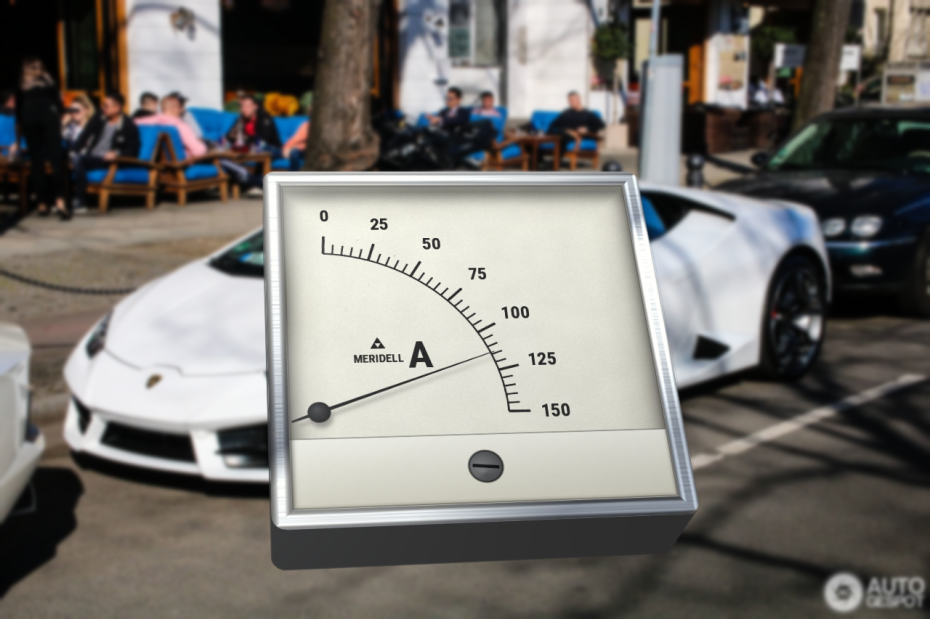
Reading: 115 A
